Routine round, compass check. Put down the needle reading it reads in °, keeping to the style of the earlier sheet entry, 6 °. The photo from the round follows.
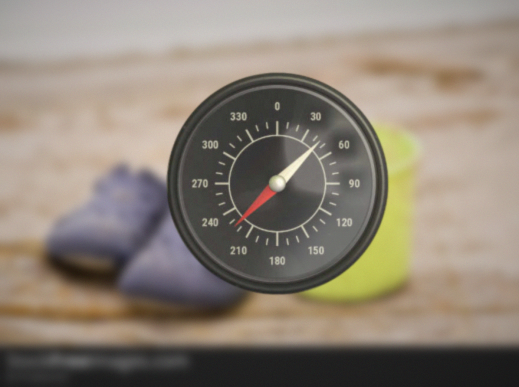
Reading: 225 °
